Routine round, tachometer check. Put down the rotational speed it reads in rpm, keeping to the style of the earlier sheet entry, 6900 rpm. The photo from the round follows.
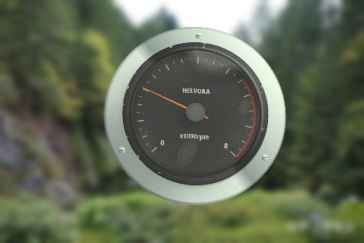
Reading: 2000 rpm
